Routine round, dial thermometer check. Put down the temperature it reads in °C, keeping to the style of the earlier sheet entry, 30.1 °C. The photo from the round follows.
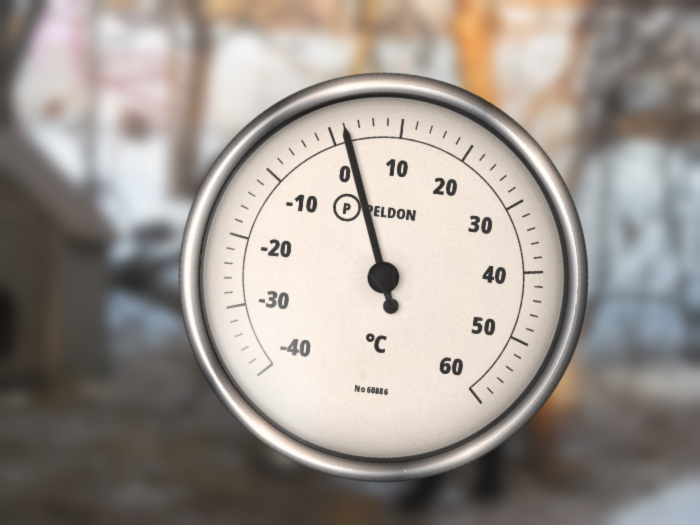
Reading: 2 °C
